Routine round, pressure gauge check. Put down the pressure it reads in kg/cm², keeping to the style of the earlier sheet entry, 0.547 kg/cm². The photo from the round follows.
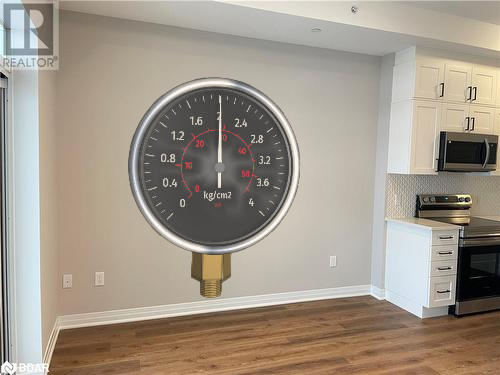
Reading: 2 kg/cm²
